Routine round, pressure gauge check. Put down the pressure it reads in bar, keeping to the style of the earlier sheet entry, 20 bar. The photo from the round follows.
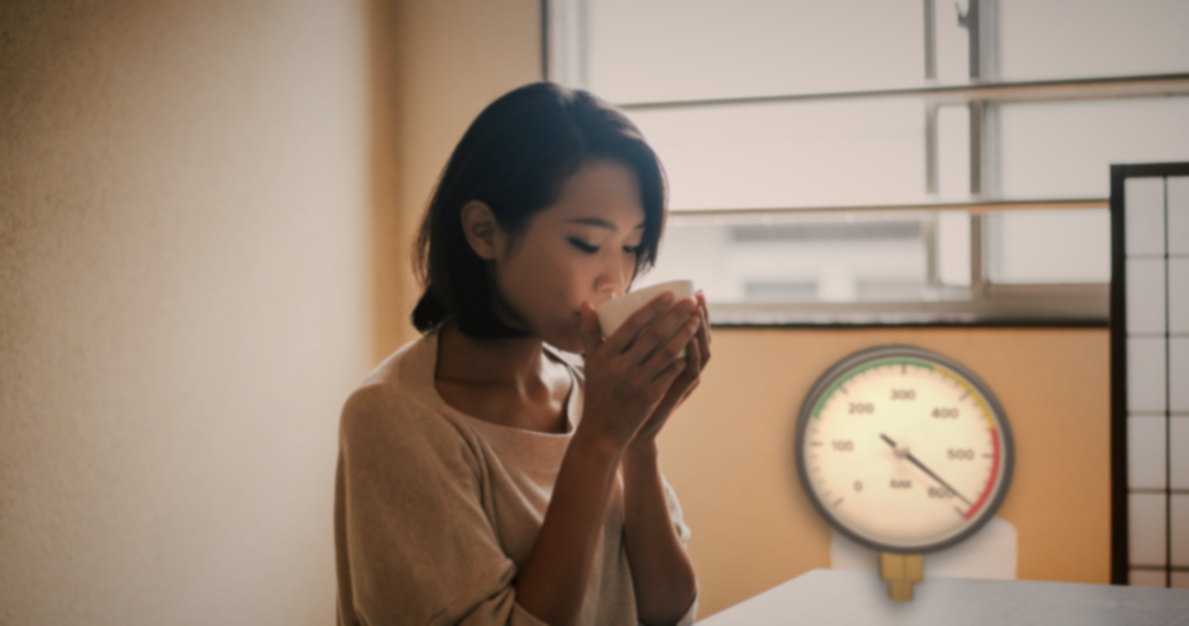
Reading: 580 bar
